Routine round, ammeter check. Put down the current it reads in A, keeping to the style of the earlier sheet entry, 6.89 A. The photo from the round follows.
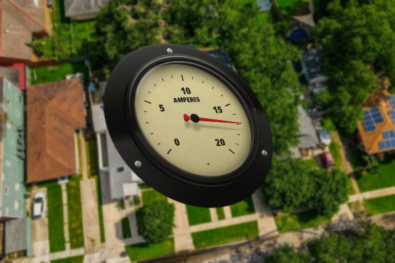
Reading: 17 A
